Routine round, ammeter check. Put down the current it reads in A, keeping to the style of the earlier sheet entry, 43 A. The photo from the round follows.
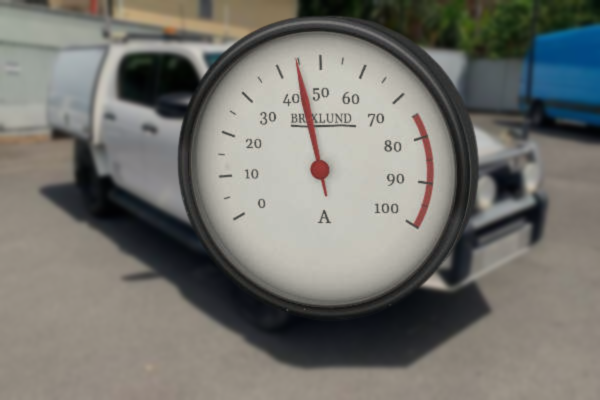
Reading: 45 A
